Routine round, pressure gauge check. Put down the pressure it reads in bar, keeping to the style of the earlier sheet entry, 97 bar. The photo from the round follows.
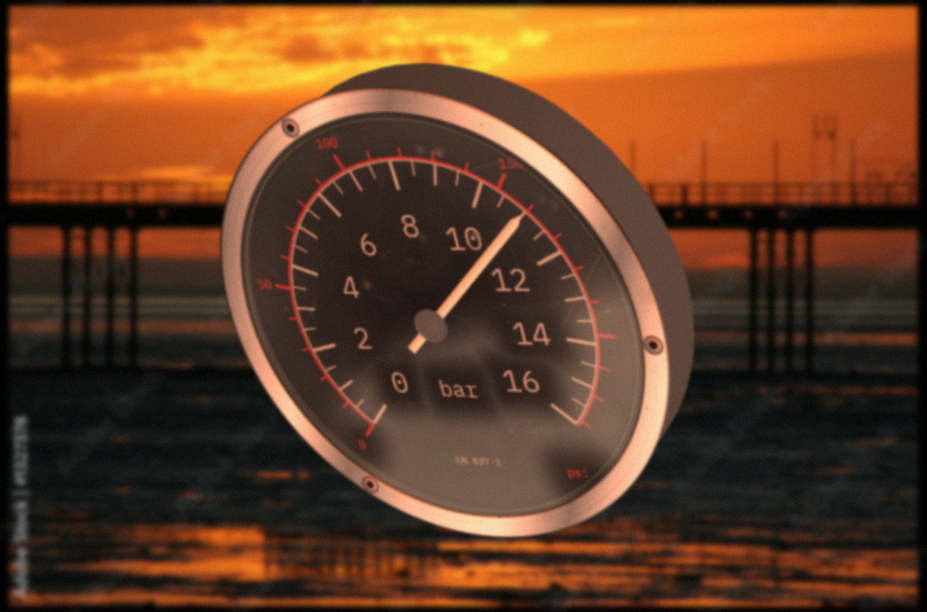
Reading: 11 bar
